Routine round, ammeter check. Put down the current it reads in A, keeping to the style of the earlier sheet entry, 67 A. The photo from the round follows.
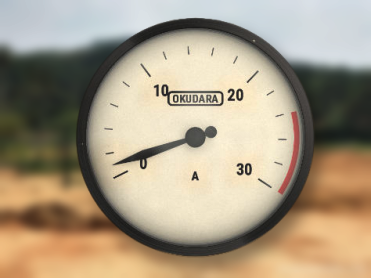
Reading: 1 A
